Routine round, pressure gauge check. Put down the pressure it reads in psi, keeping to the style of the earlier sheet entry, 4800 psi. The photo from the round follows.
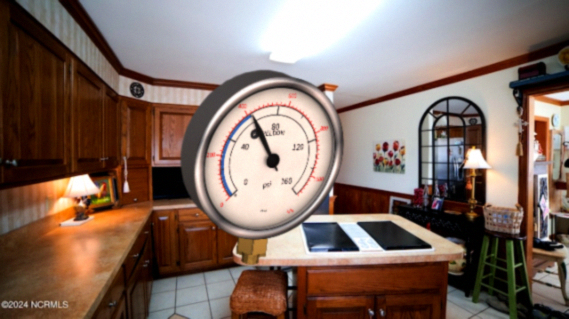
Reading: 60 psi
